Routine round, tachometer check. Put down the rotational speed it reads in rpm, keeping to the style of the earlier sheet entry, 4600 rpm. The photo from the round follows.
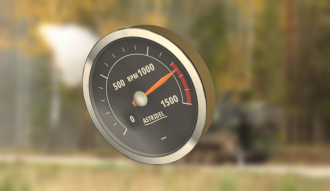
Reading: 1250 rpm
